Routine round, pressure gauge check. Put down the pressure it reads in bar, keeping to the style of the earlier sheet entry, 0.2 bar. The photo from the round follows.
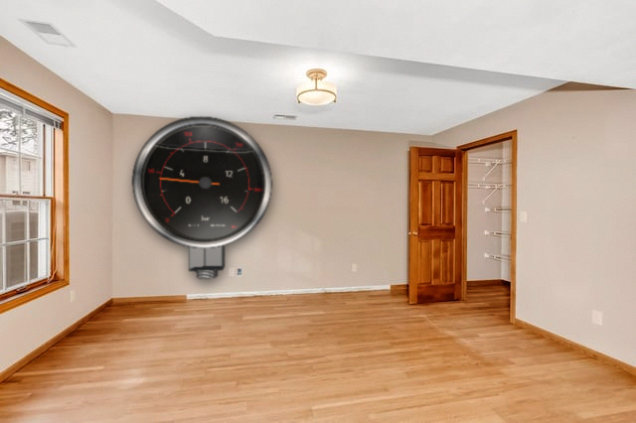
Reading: 3 bar
